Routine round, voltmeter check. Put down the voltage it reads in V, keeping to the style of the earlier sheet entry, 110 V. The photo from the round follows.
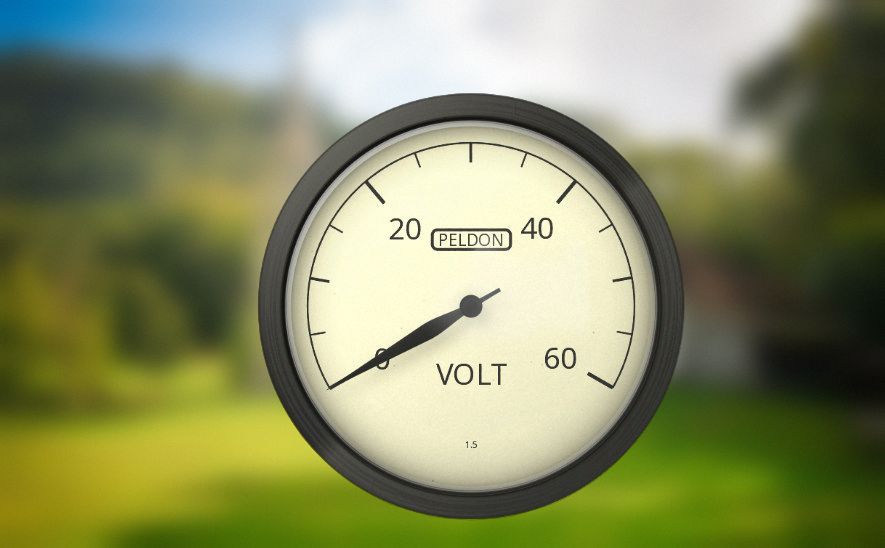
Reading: 0 V
